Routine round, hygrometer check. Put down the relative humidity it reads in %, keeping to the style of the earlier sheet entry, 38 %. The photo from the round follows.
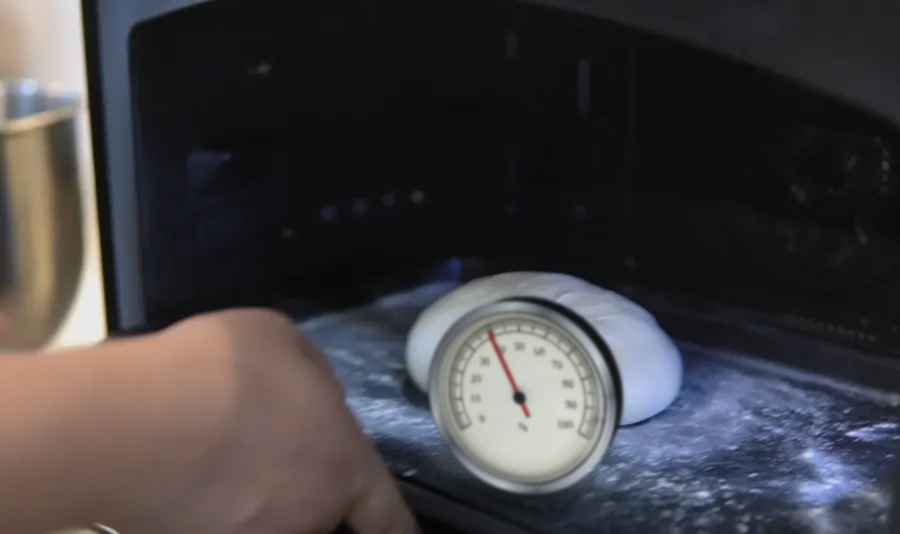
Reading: 40 %
